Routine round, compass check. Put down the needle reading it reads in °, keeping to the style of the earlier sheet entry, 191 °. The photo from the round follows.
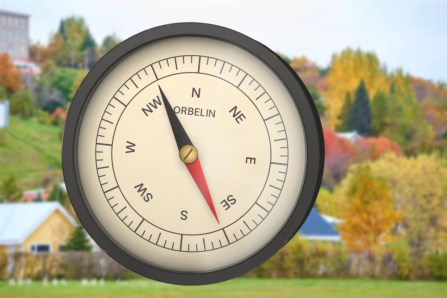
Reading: 150 °
